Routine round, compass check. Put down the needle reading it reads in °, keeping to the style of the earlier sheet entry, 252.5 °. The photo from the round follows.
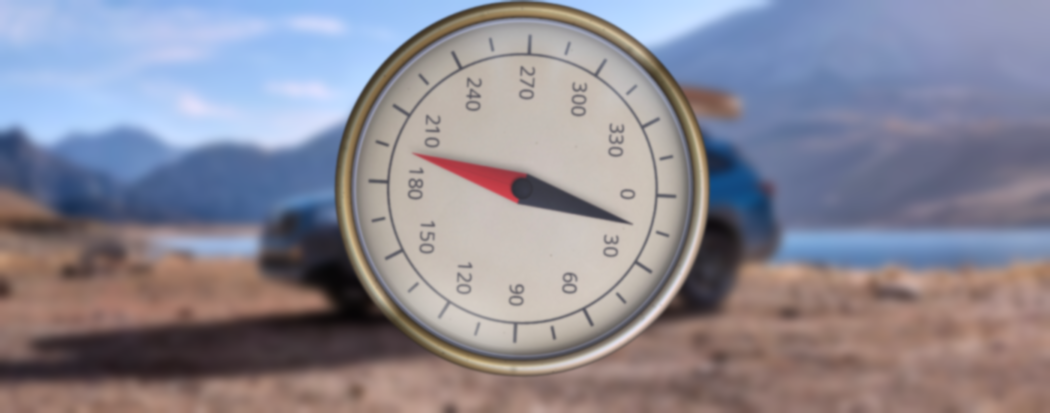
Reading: 195 °
